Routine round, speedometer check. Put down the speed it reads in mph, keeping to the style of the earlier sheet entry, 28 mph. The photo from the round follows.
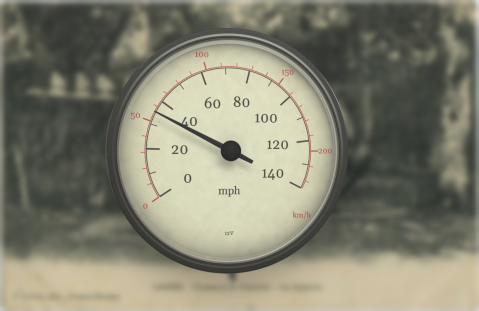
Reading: 35 mph
